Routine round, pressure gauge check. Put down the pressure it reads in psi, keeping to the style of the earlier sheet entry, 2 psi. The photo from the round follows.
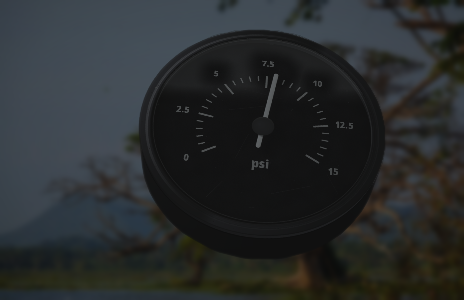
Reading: 8 psi
